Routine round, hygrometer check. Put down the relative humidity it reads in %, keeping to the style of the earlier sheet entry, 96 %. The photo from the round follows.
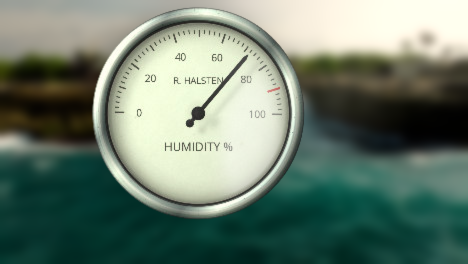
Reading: 72 %
